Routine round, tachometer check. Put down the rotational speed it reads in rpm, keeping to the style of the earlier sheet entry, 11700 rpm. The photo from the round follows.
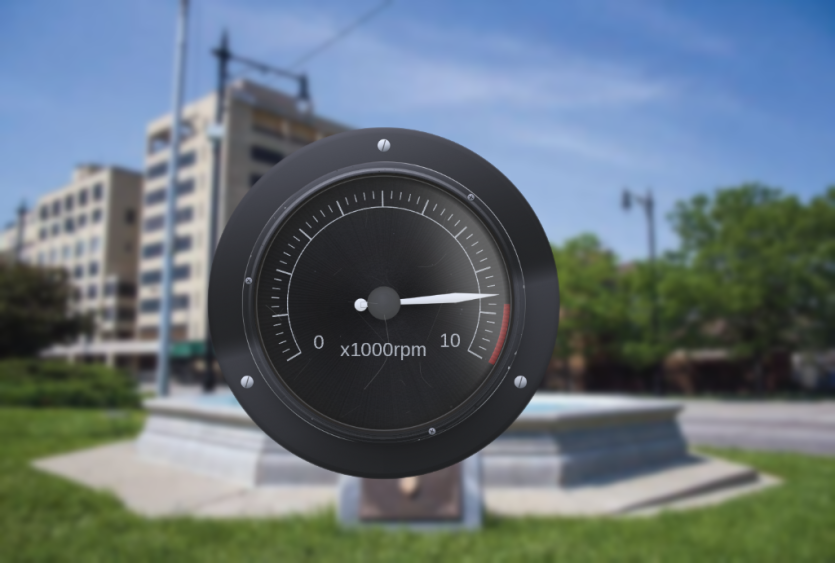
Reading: 8600 rpm
